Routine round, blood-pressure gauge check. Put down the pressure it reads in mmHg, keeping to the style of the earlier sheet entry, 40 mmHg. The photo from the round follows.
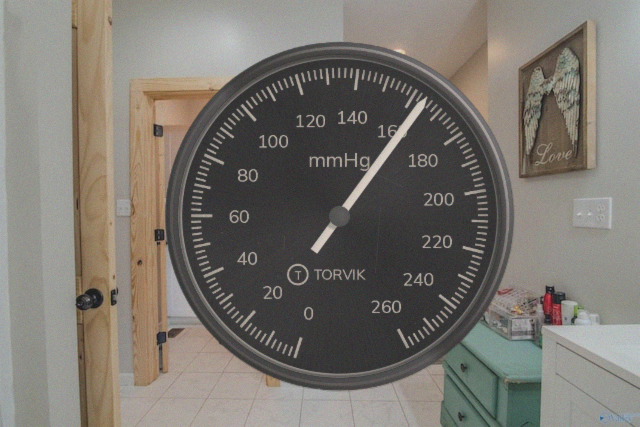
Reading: 164 mmHg
